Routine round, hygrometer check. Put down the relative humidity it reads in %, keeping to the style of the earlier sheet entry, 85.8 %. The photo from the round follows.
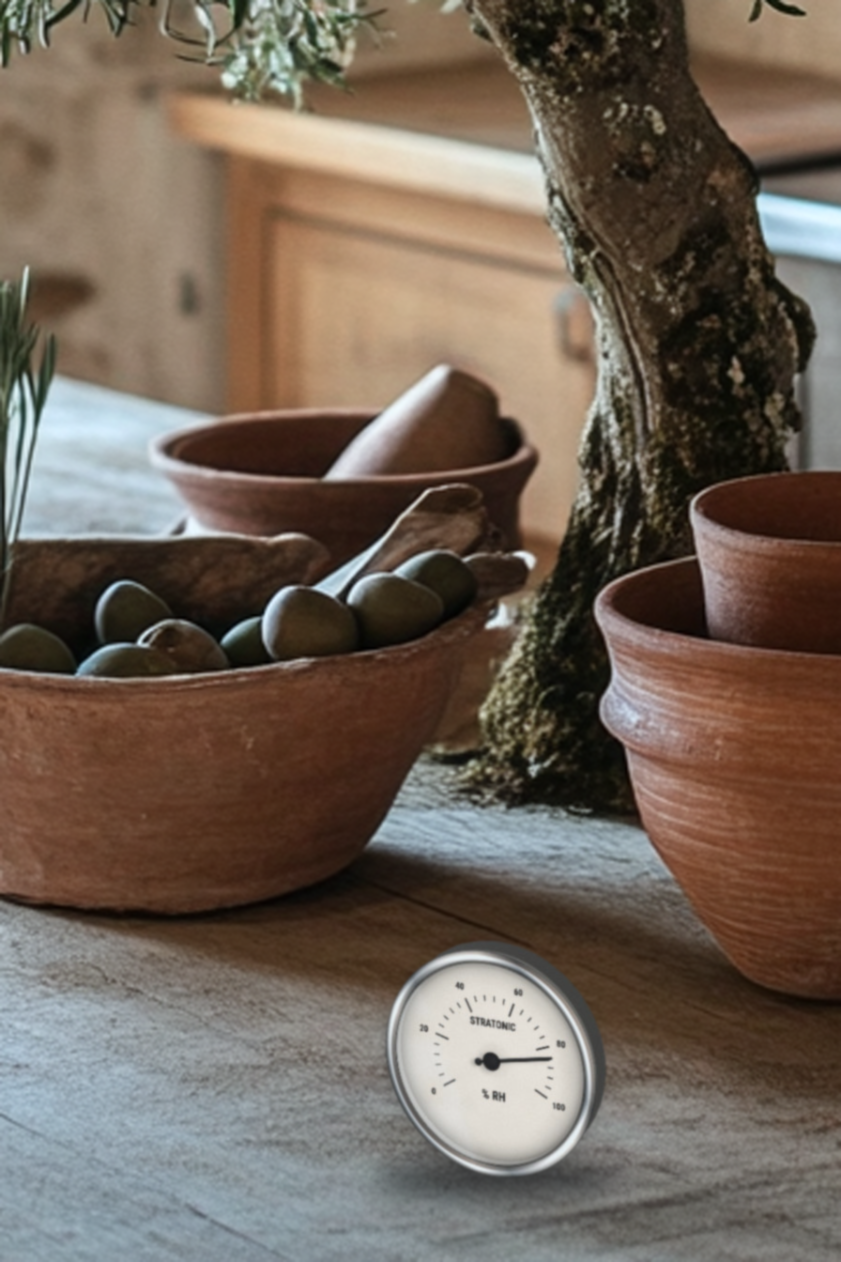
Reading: 84 %
